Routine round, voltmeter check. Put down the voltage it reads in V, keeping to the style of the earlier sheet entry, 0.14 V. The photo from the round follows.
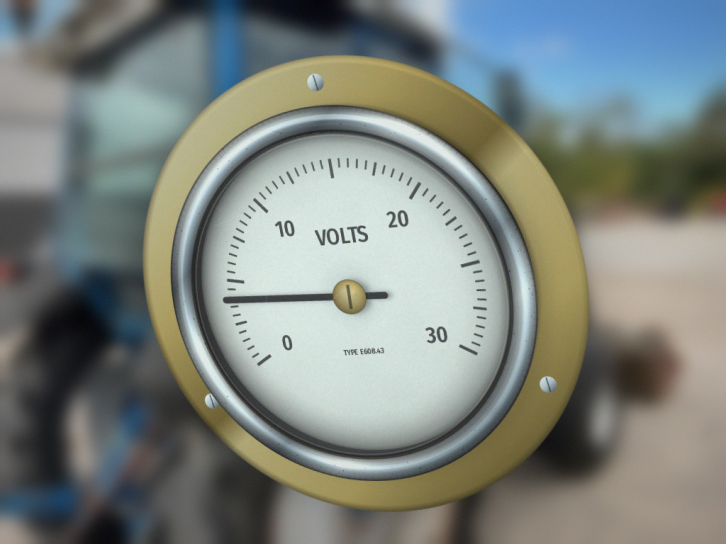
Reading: 4 V
